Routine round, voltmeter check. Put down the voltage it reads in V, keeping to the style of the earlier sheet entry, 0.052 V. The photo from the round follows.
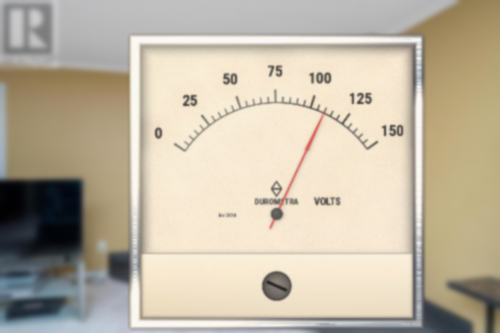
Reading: 110 V
